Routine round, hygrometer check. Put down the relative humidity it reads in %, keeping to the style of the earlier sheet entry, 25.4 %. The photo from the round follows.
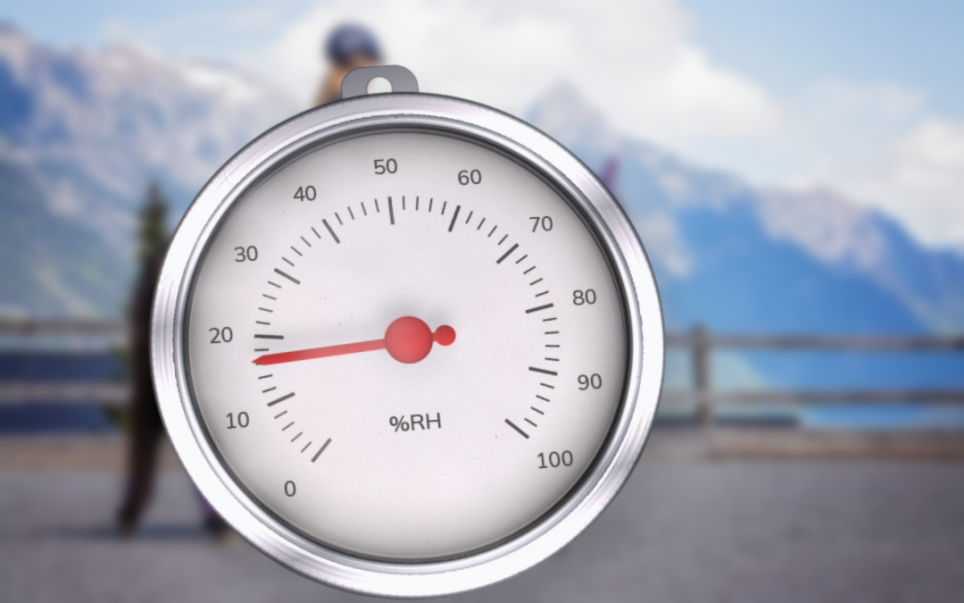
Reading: 16 %
